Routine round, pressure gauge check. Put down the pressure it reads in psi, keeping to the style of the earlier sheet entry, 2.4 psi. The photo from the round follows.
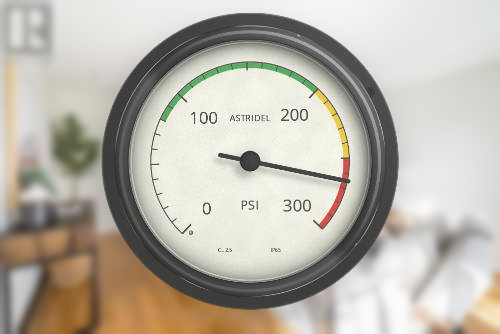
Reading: 265 psi
